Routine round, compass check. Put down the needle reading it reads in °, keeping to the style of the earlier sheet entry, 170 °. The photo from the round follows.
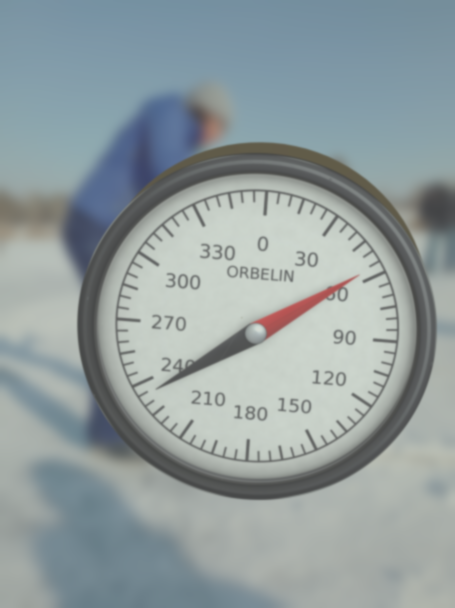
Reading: 55 °
